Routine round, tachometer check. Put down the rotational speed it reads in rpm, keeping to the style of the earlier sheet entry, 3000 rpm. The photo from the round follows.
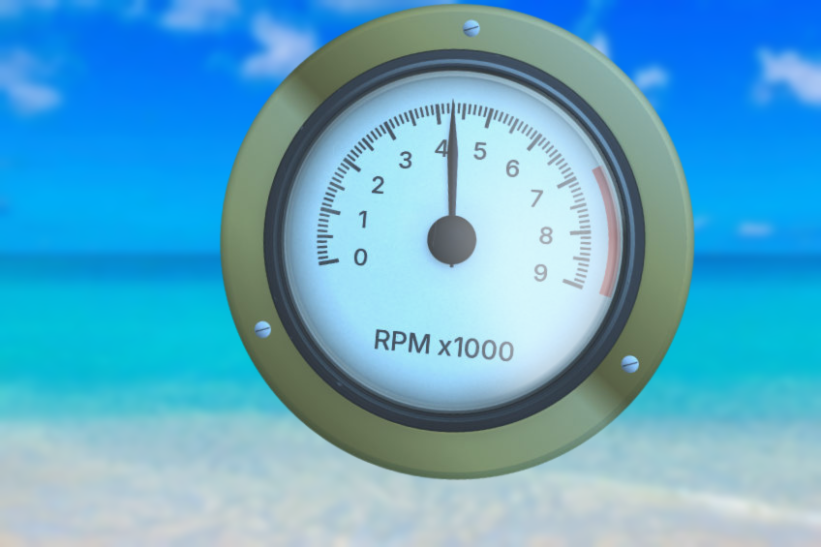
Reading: 4300 rpm
